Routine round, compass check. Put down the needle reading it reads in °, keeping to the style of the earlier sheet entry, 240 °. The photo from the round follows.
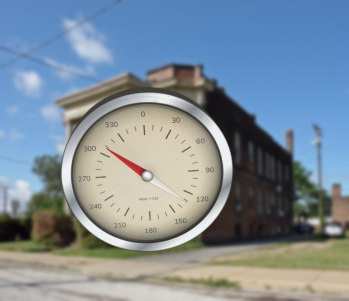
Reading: 310 °
